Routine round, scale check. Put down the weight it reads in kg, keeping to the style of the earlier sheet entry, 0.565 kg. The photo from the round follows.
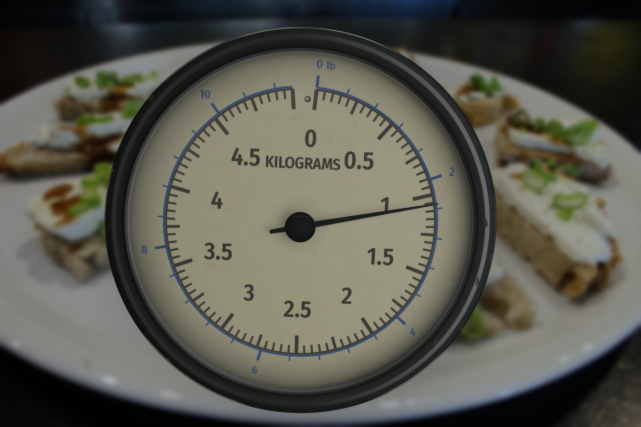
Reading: 1.05 kg
